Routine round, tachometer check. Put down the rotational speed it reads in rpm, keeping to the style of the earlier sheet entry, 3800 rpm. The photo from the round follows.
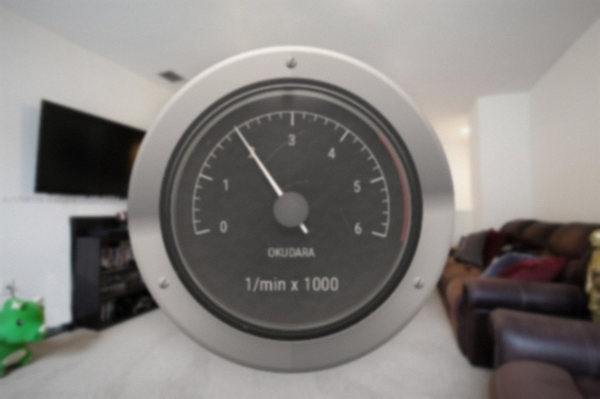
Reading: 2000 rpm
